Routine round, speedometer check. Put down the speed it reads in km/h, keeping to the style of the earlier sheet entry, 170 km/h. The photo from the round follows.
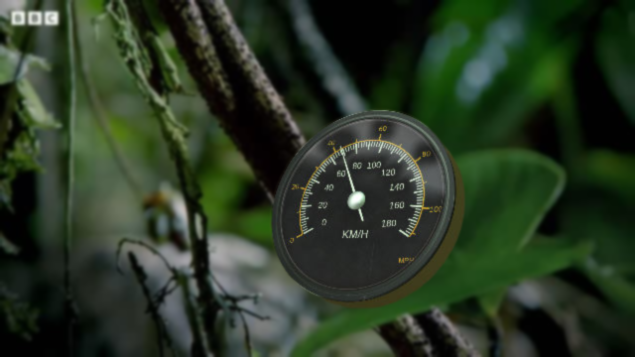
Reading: 70 km/h
